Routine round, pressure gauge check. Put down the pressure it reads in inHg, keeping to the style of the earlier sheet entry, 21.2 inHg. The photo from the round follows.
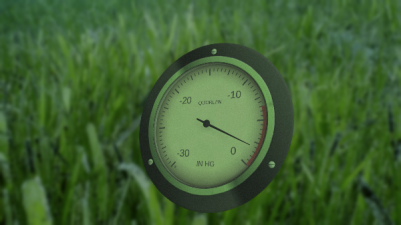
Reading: -2 inHg
